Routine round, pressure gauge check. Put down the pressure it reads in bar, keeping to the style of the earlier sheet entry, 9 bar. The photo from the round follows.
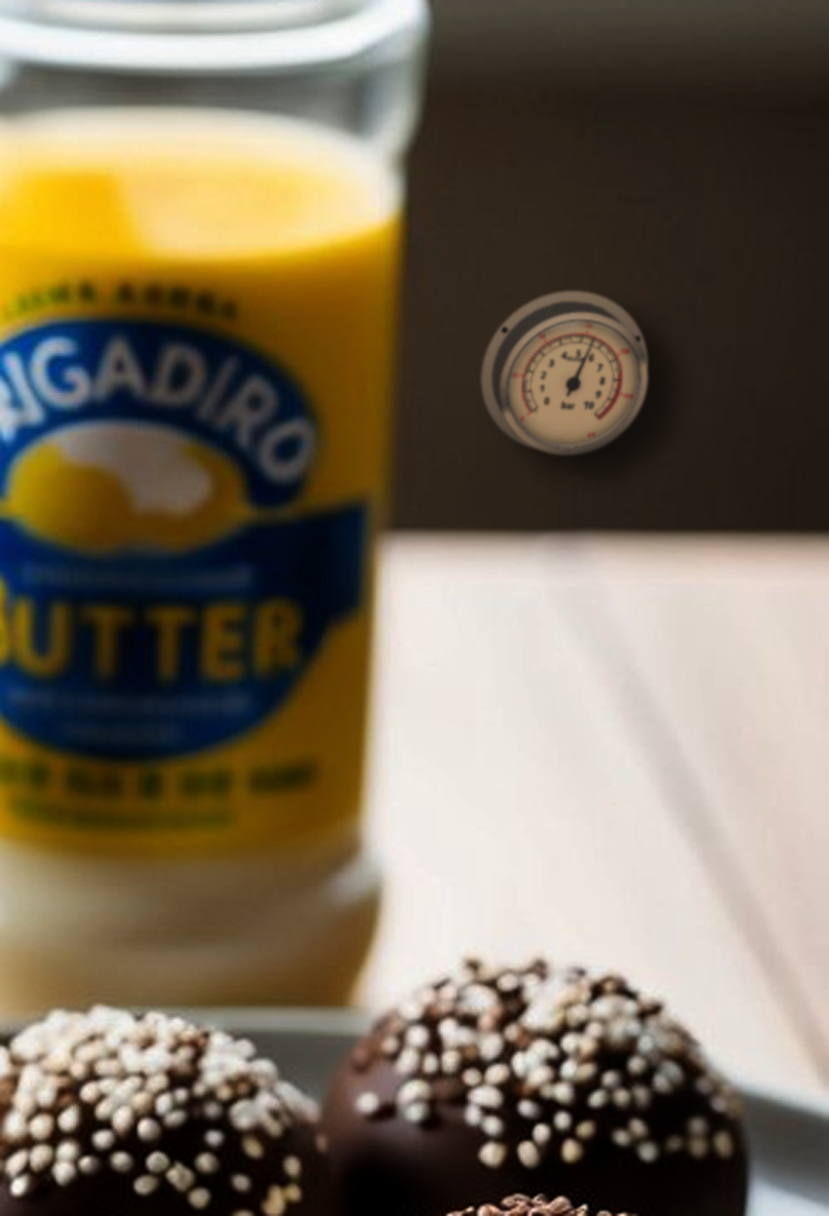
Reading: 5.5 bar
